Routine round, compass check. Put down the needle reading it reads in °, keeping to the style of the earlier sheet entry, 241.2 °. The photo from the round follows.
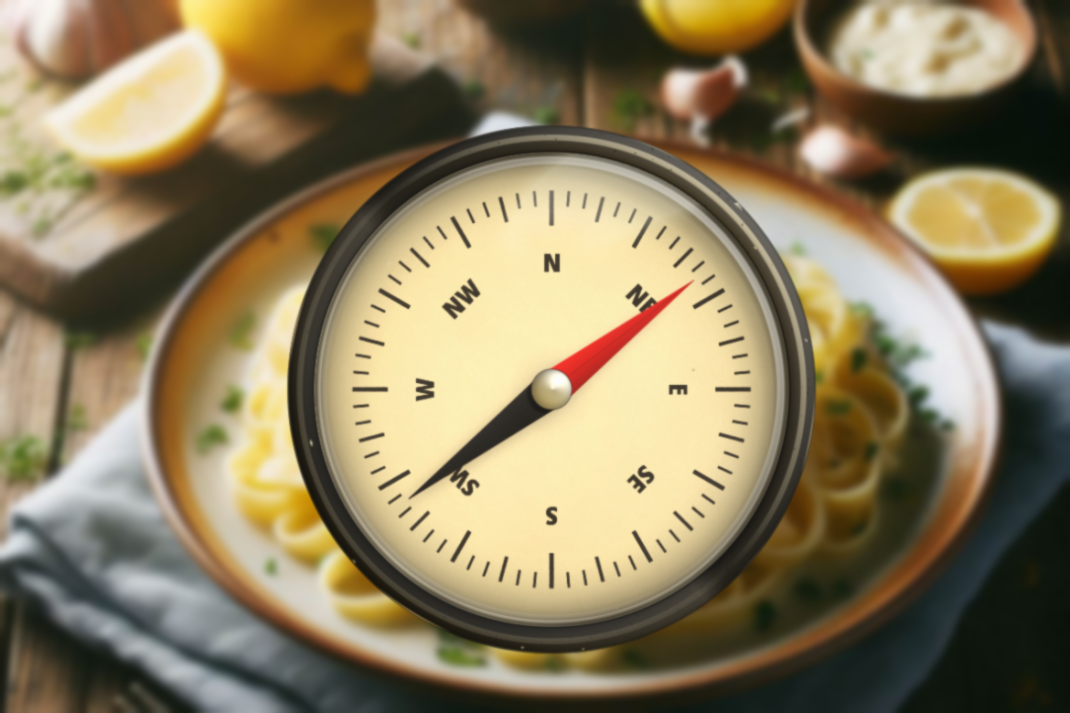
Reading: 52.5 °
